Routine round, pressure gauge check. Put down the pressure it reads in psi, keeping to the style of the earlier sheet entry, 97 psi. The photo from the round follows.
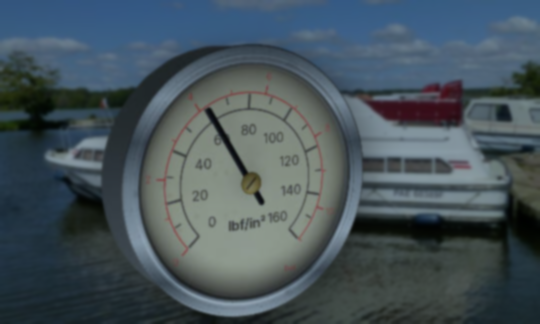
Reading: 60 psi
